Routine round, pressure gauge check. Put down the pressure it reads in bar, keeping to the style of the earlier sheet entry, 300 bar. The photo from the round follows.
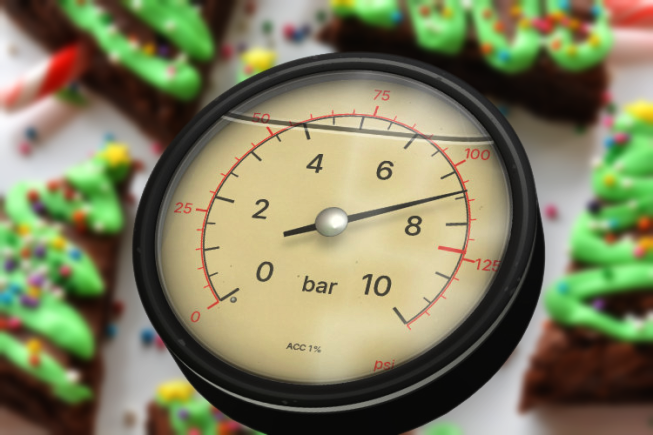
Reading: 7.5 bar
